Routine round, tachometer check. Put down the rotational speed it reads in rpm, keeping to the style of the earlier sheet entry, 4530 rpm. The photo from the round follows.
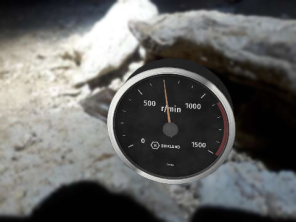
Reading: 700 rpm
